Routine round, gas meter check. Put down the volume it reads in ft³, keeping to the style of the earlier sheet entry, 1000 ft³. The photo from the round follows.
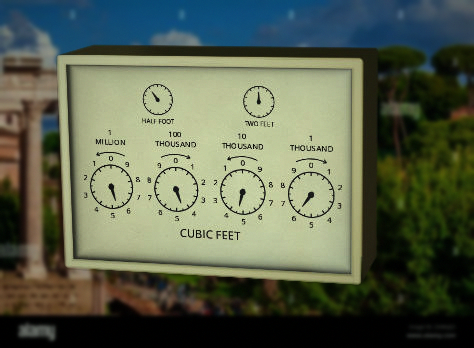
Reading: 544600 ft³
